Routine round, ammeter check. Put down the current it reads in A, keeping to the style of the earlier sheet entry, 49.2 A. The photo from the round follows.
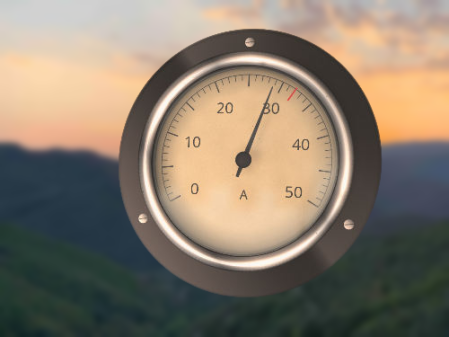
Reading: 29 A
